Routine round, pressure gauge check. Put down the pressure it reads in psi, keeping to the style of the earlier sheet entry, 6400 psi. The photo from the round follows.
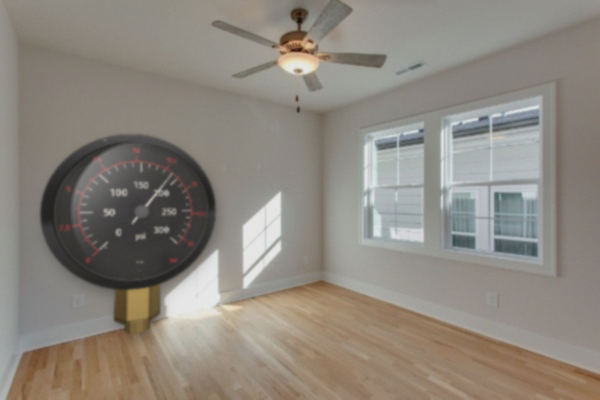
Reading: 190 psi
